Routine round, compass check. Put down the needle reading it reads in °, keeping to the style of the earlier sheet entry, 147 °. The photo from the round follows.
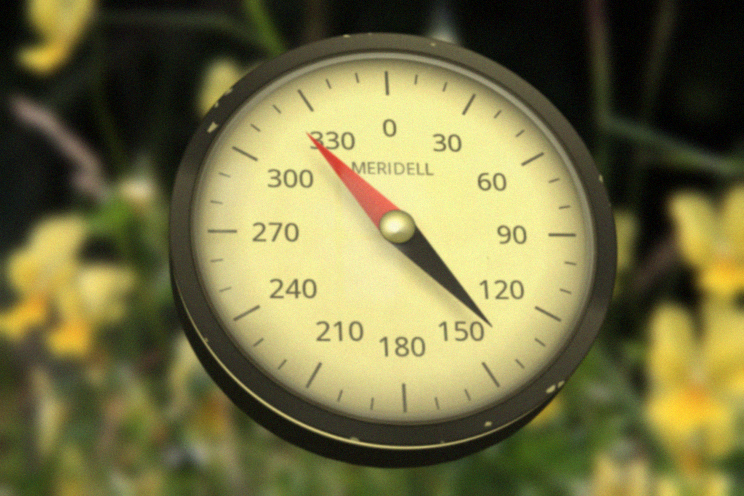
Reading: 320 °
